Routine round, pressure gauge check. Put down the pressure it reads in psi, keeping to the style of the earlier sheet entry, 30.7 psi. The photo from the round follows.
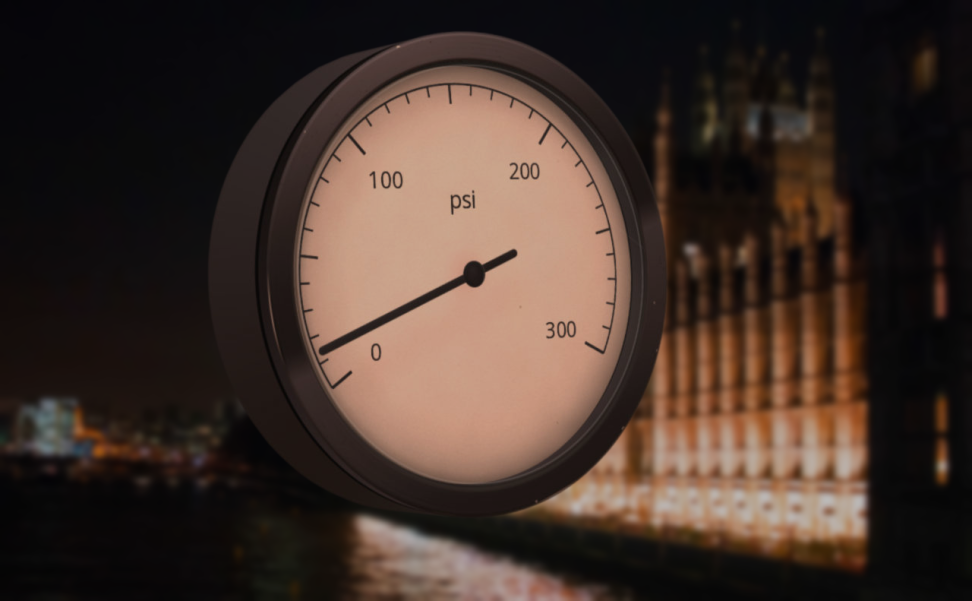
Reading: 15 psi
